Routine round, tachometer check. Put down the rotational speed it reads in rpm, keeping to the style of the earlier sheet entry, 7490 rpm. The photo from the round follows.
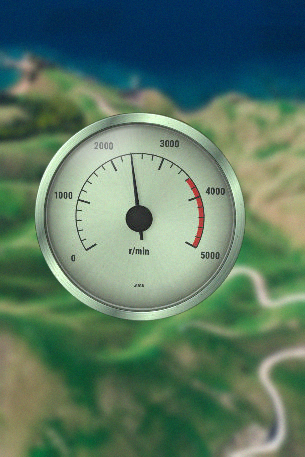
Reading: 2400 rpm
